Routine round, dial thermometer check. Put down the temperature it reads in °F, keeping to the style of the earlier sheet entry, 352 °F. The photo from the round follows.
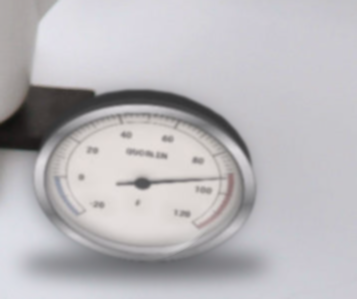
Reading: 90 °F
